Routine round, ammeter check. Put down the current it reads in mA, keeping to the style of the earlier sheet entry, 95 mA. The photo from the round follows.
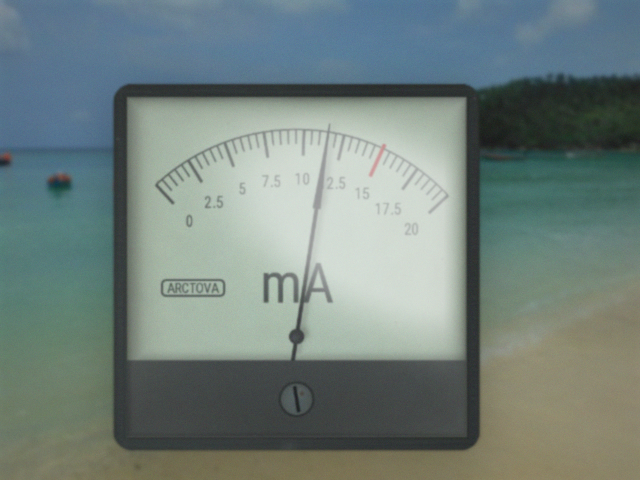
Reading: 11.5 mA
